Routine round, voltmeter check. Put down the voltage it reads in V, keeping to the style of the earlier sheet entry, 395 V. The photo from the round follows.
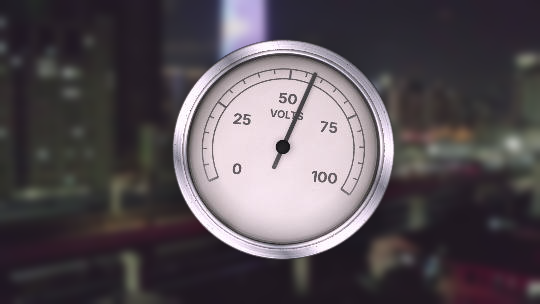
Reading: 57.5 V
